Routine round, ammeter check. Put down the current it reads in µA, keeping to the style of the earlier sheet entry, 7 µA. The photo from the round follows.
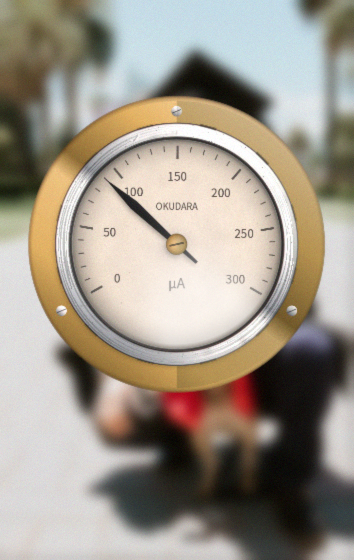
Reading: 90 µA
